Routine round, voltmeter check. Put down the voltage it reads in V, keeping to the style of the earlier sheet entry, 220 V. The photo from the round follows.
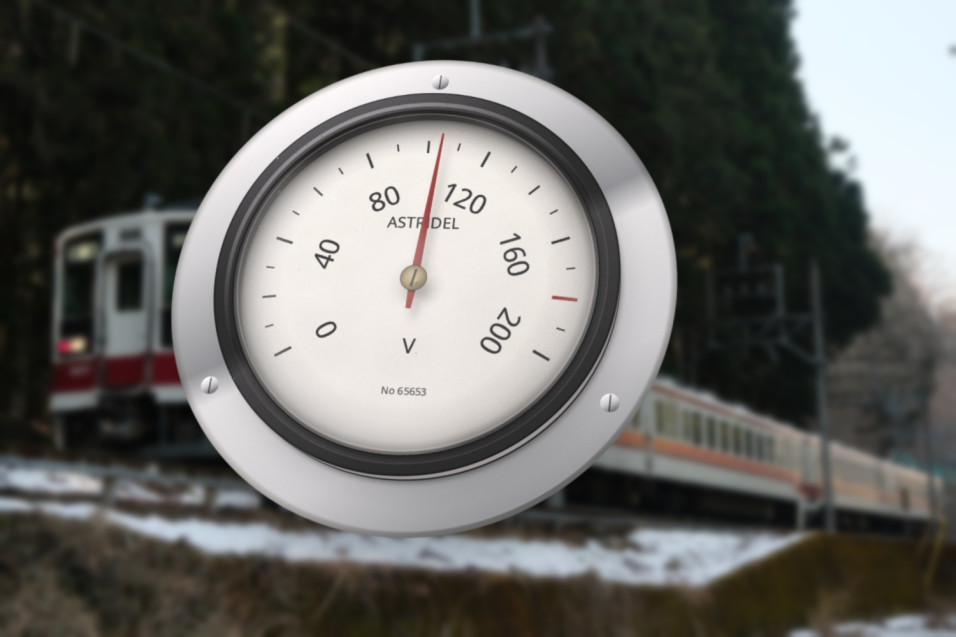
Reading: 105 V
